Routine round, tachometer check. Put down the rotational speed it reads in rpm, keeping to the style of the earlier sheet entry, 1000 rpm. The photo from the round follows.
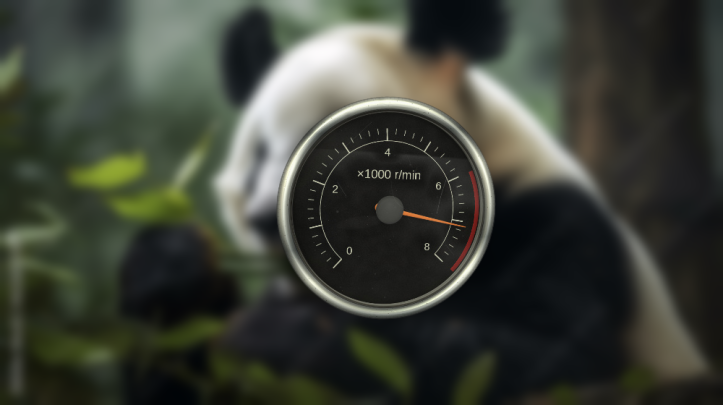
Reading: 7100 rpm
